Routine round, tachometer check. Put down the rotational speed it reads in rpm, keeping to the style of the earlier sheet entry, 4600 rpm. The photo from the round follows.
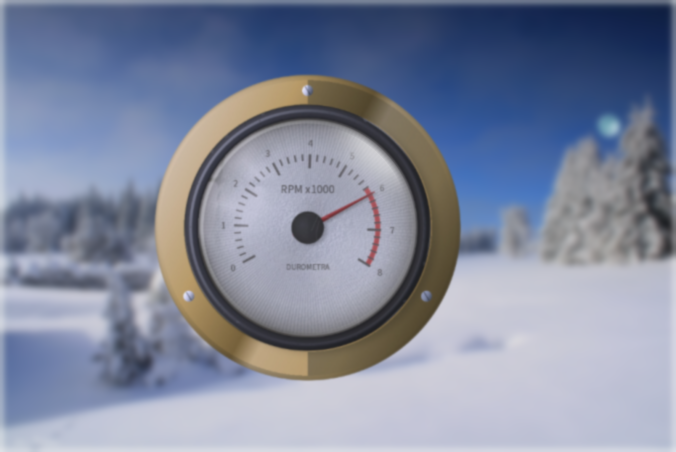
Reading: 6000 rpm
